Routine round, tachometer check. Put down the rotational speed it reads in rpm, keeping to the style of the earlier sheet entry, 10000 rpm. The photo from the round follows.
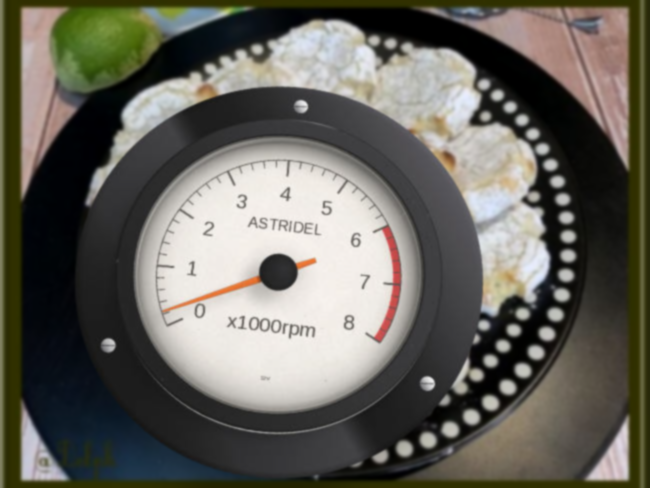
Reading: 200 rpm
